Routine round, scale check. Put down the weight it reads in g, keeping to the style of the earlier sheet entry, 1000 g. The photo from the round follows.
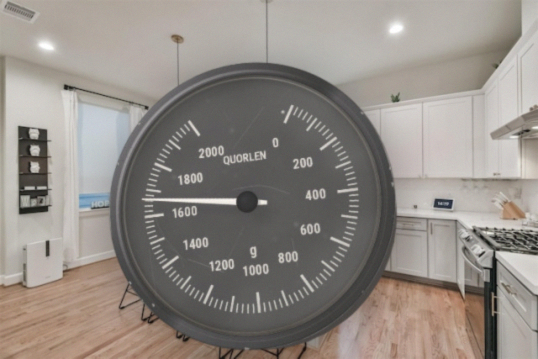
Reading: 1660 g
